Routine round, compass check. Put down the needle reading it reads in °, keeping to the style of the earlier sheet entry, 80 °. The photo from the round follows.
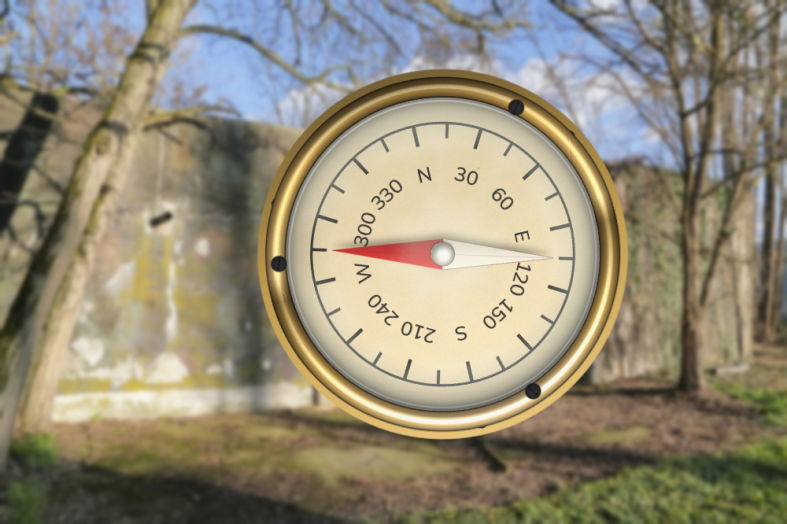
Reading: 285 °
